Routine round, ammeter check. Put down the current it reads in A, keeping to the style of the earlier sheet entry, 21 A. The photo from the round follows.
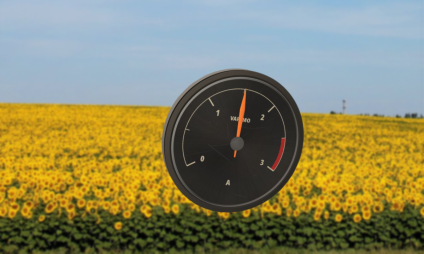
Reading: 1.5 A
